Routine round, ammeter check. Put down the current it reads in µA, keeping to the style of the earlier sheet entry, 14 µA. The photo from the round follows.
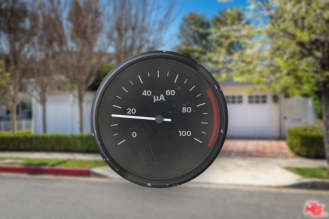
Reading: 15 µA
